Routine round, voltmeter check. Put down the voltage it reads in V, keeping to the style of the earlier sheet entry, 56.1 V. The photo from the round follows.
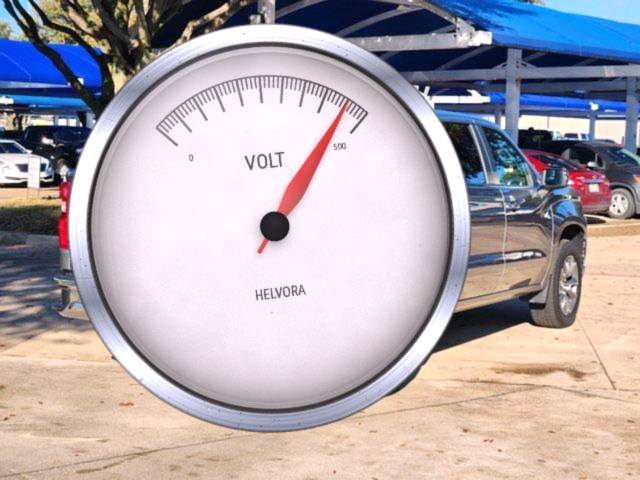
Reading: 450 V
